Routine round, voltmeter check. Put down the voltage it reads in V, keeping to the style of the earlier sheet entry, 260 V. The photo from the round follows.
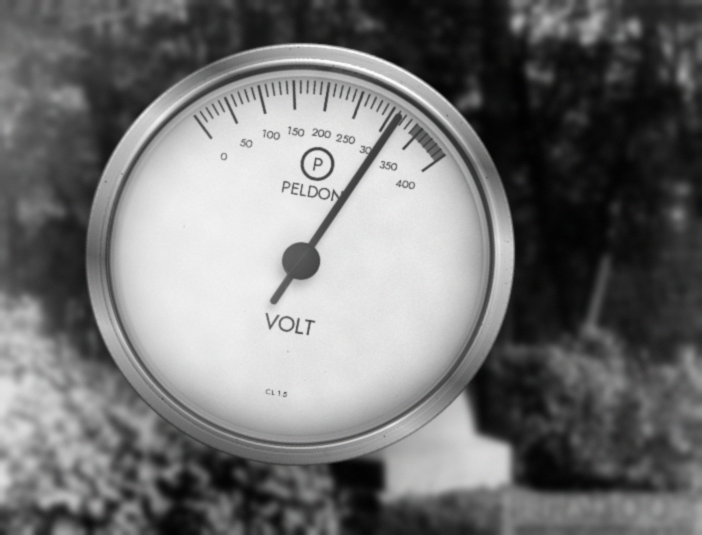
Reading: 310 V
